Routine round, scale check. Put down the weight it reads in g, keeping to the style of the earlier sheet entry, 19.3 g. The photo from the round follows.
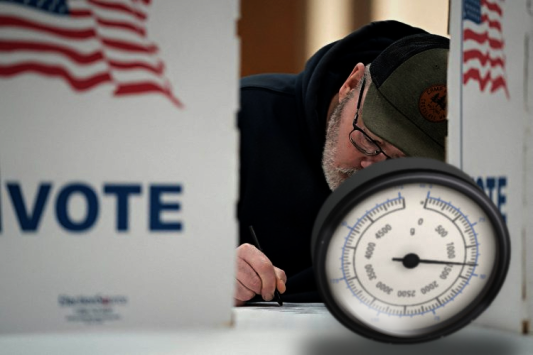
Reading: 1250 g
